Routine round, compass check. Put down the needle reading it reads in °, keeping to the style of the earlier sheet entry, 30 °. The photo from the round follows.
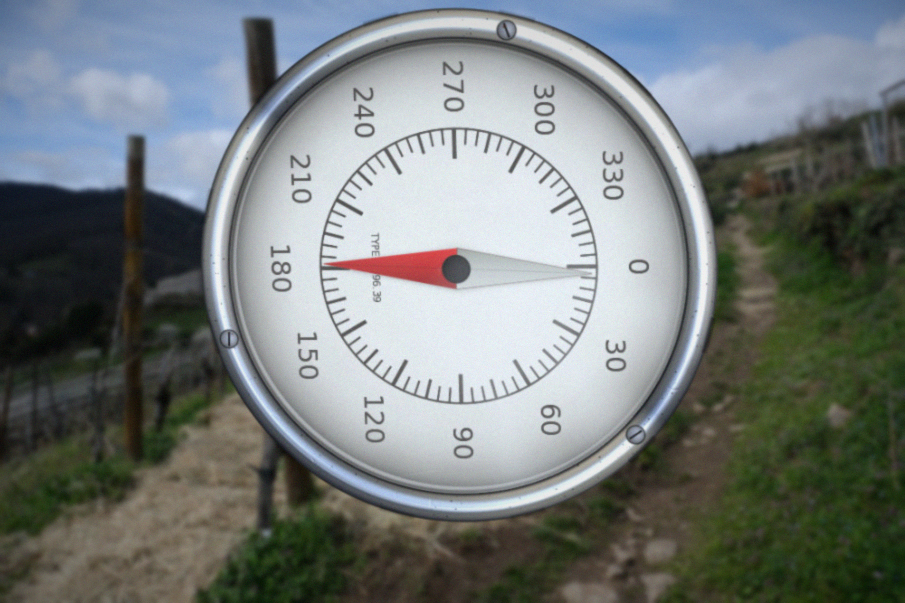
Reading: 182.5 °
